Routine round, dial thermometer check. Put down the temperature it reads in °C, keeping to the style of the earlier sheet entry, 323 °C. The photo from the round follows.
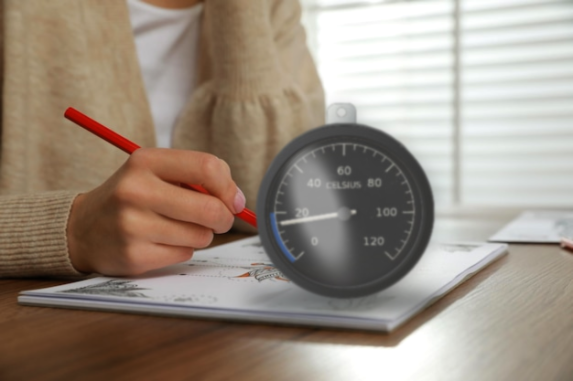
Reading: 16 °C
